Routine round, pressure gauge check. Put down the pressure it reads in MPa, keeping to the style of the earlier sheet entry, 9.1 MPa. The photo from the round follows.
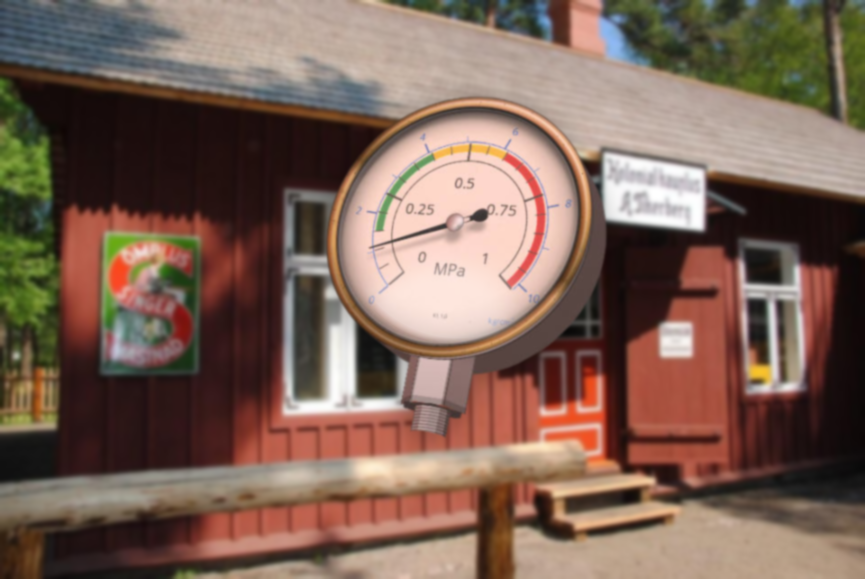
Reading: 0.1 MPa
